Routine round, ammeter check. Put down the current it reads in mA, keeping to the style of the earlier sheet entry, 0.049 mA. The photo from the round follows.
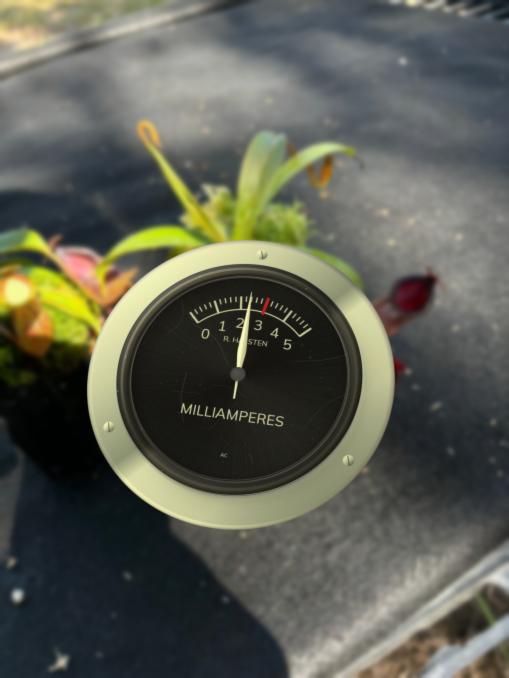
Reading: 2.4 mA
